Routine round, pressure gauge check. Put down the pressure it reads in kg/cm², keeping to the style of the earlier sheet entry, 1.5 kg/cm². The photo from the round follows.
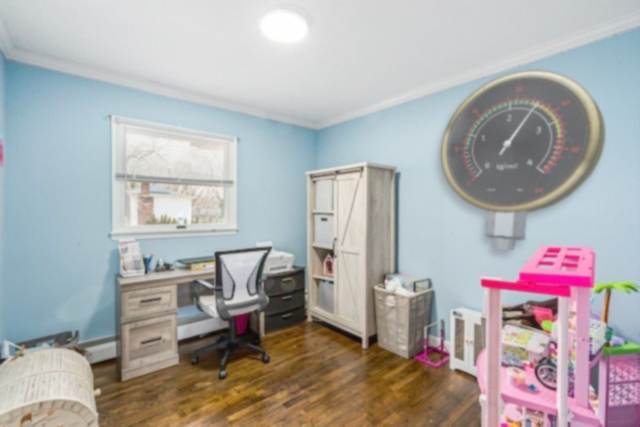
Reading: 2.5 kg/cm²
